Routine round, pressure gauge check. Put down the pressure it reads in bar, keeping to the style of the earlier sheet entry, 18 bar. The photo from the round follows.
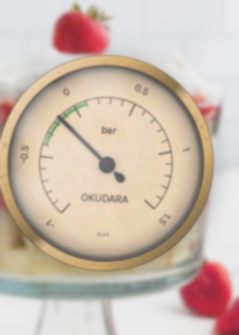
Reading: -0.15 bar
